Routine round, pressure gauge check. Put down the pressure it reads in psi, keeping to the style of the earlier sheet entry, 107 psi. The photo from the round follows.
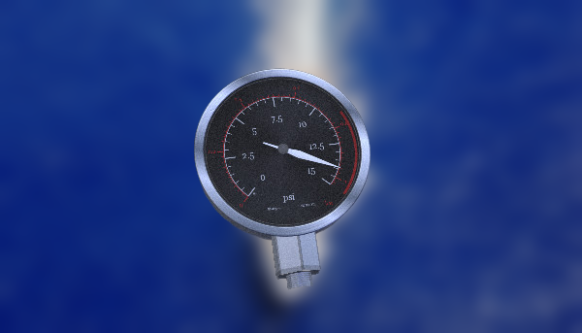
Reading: 14 psi
